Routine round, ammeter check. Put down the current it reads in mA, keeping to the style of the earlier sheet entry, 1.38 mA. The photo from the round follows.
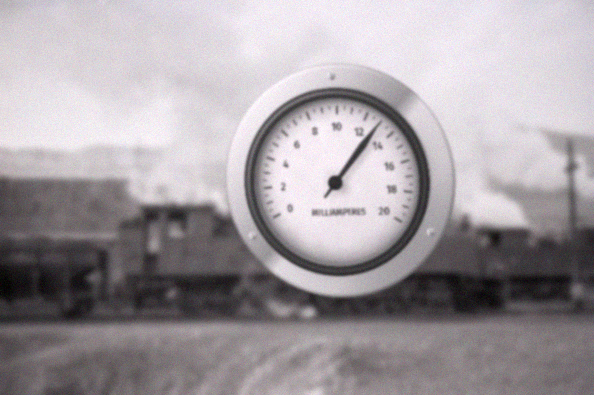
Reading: 13 mA
